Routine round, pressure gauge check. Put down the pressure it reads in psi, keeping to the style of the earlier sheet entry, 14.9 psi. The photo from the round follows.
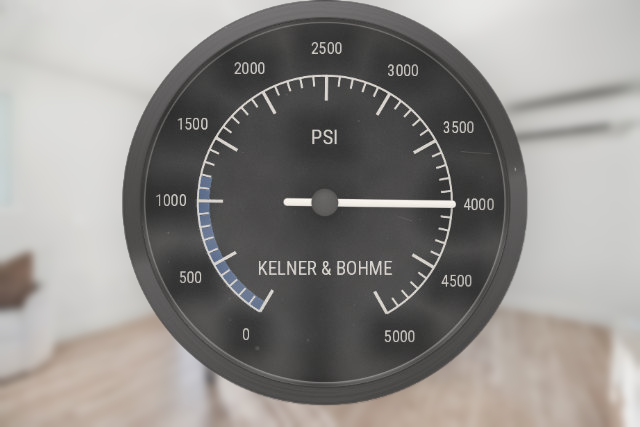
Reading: 4000 psi
